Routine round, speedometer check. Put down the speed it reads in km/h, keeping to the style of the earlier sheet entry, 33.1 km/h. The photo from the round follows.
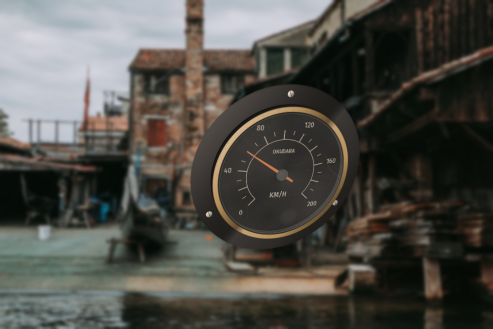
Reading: 60 km/h
